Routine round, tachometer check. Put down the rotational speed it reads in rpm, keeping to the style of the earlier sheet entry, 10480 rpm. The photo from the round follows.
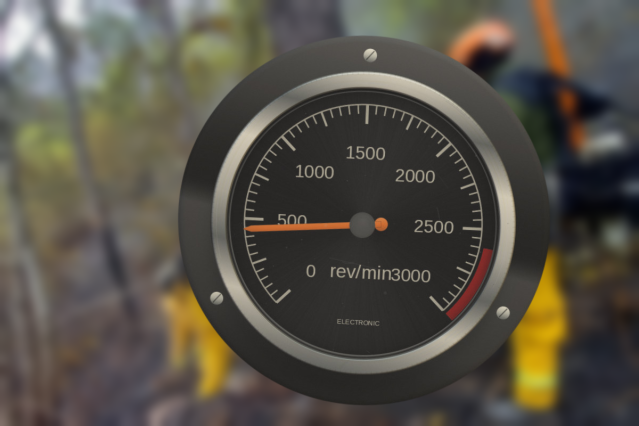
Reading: 450 rpm
